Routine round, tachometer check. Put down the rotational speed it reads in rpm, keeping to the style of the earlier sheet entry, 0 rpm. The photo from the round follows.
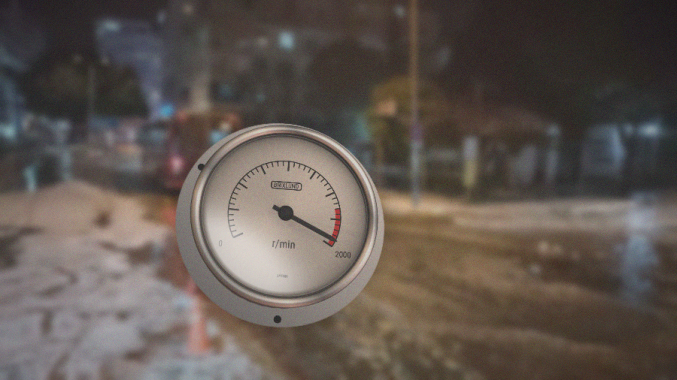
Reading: 1950 rpm
